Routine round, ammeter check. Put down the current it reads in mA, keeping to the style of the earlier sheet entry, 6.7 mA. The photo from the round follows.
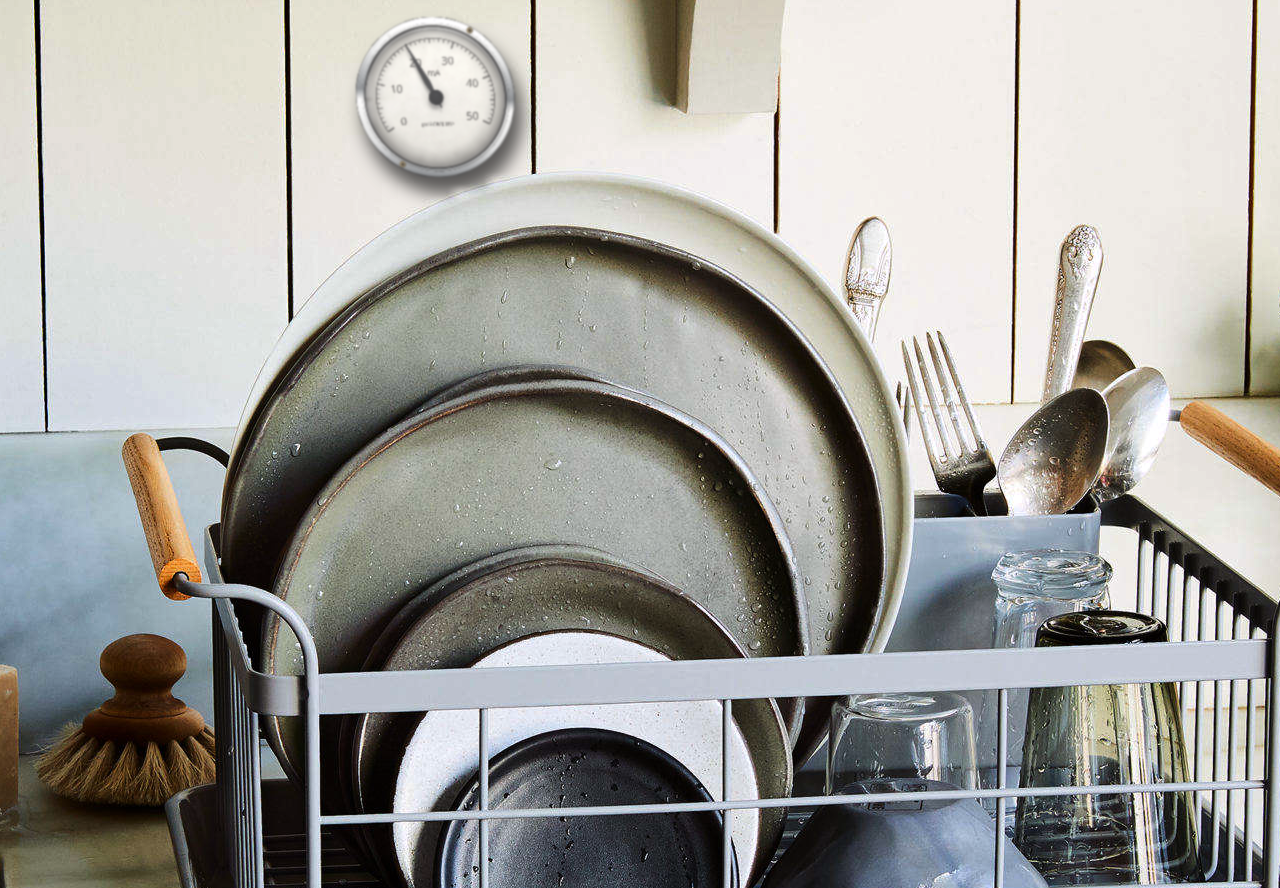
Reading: 20 mA
